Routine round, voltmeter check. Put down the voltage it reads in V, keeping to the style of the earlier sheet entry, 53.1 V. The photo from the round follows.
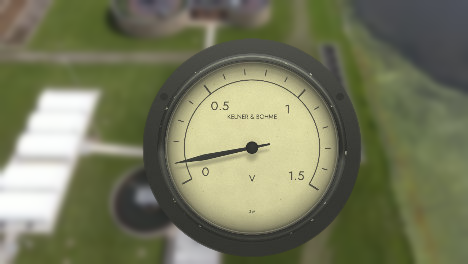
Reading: 0.1 V
